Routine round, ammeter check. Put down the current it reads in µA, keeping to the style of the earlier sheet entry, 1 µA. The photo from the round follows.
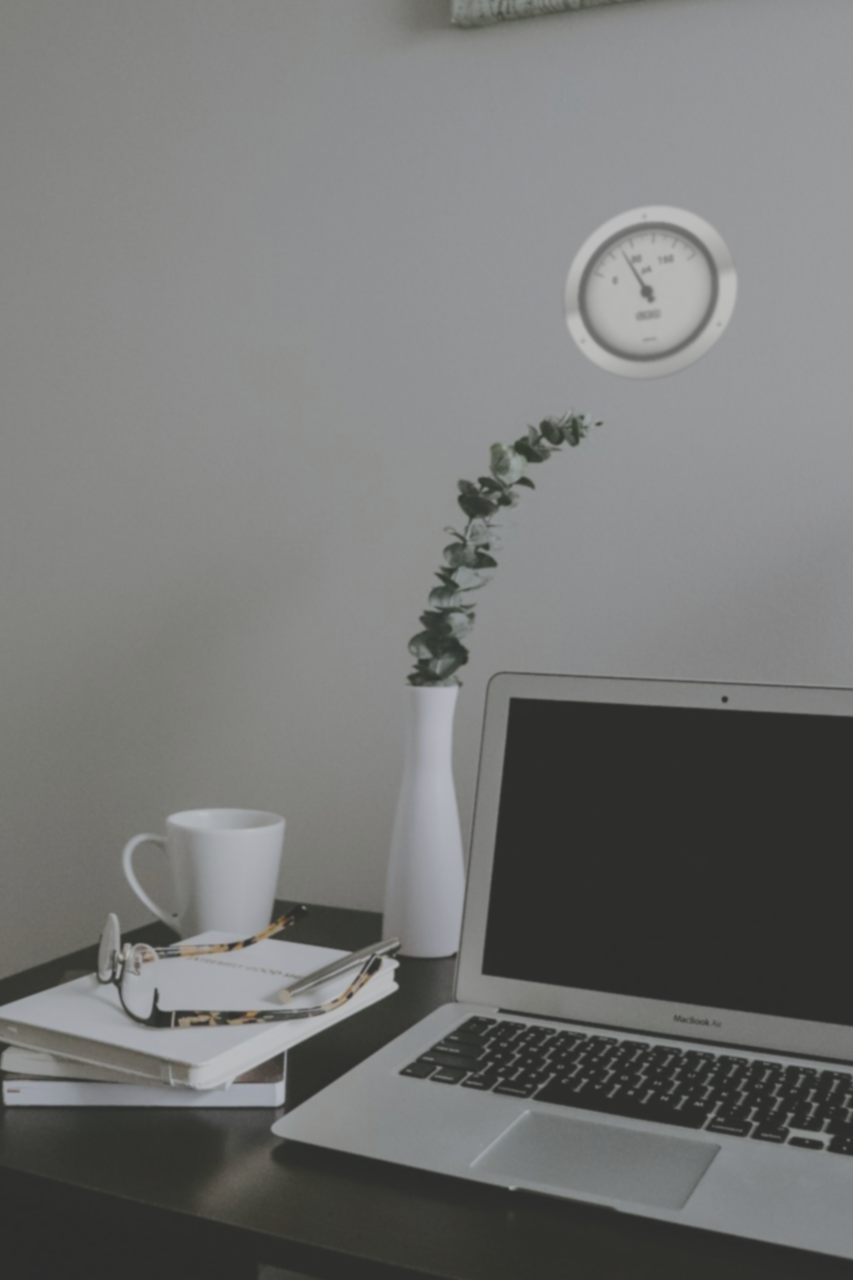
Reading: 60 µA
